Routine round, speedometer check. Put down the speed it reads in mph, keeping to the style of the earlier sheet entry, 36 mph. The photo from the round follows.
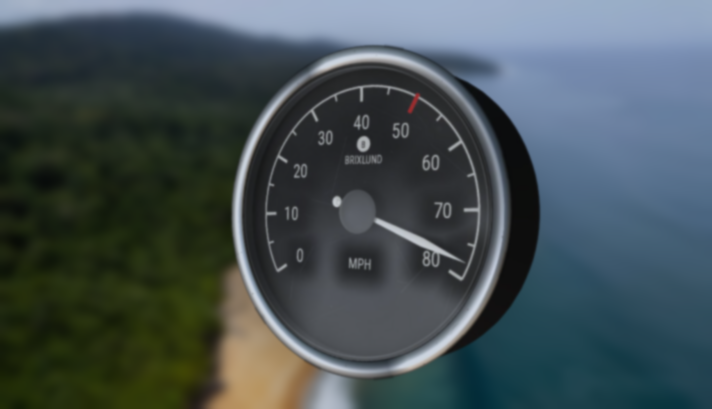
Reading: 77.5 mph
